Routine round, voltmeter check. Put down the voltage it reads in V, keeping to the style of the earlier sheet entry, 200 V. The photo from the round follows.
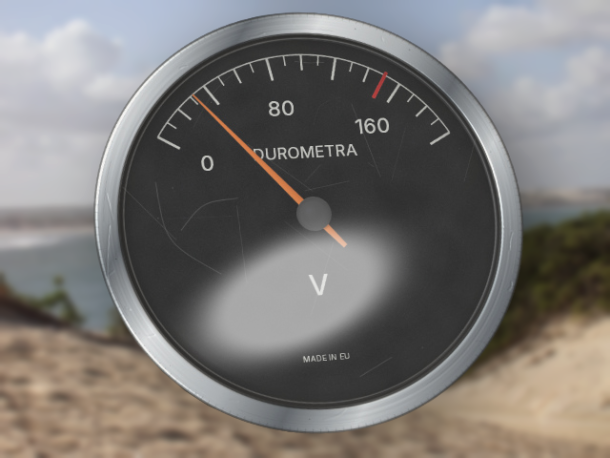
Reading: 30 V
